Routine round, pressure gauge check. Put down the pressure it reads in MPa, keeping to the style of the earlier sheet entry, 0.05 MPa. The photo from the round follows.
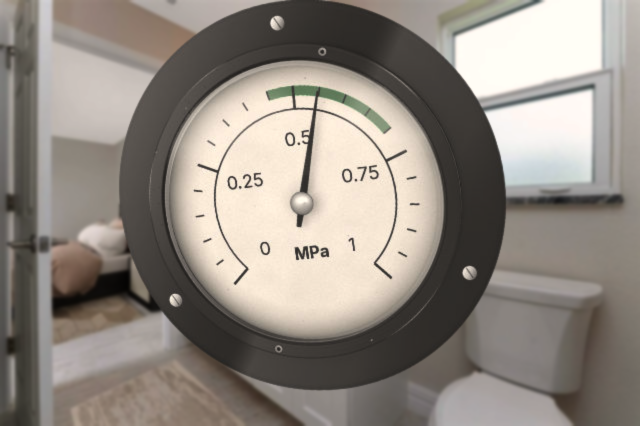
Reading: 0.55 MPa
